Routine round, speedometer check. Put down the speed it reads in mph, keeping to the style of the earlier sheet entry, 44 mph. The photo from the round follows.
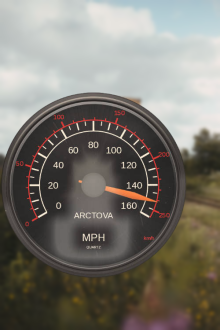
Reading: 150 mph
